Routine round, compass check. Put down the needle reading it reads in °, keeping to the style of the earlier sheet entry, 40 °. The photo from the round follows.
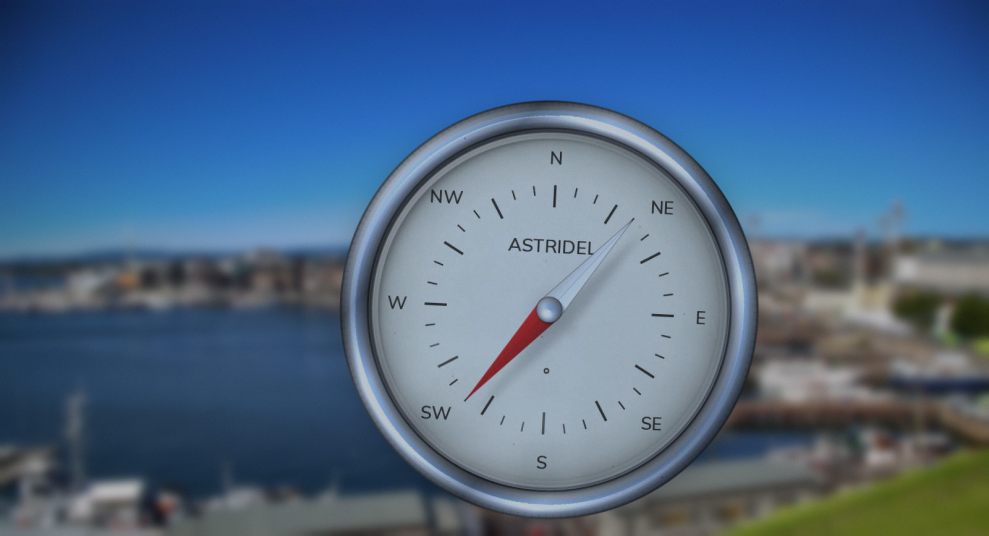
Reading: 220 °
